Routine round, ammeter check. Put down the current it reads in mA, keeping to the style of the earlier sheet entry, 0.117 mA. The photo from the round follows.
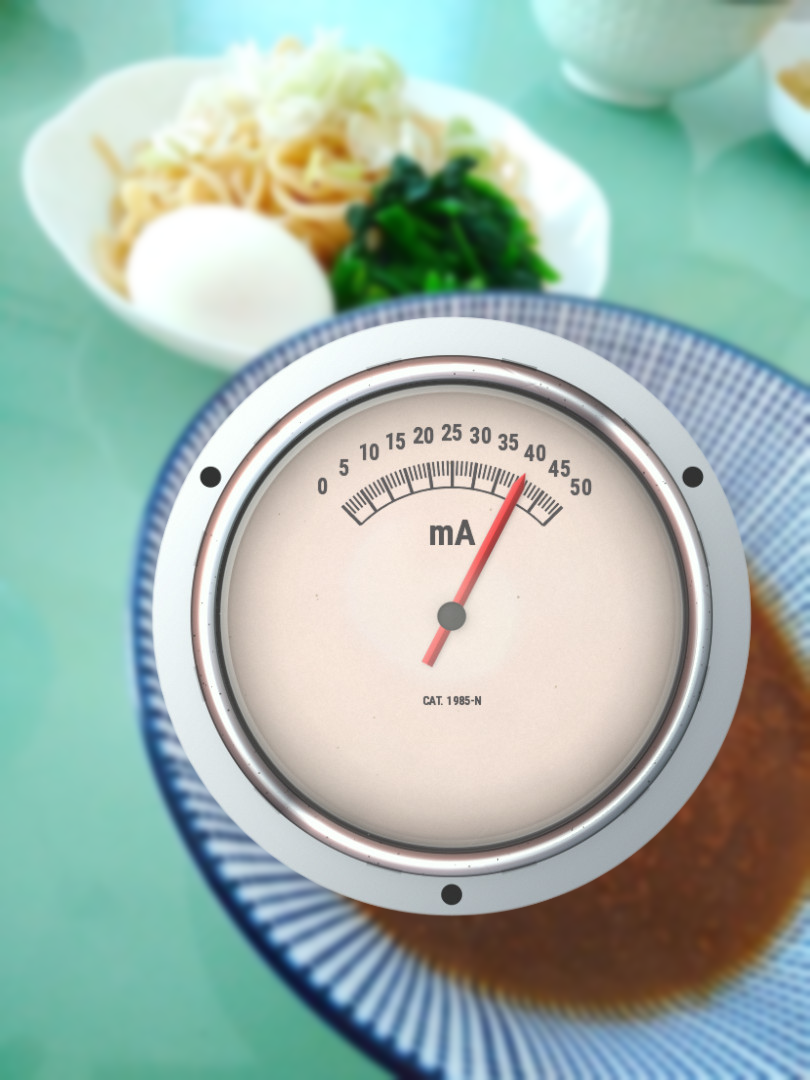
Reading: 40 mA
